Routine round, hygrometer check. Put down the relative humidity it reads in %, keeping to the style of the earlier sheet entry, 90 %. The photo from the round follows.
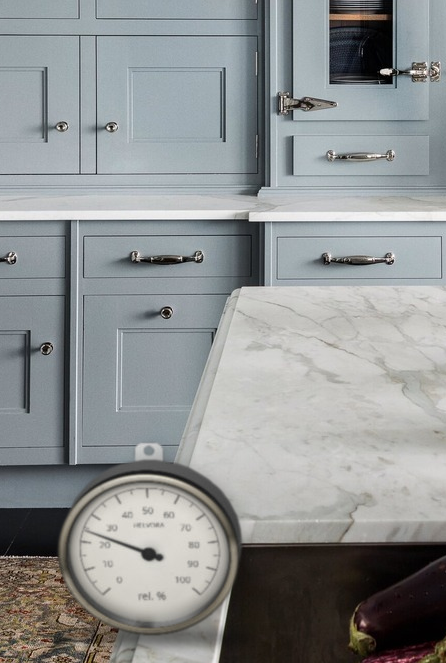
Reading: 25 %
